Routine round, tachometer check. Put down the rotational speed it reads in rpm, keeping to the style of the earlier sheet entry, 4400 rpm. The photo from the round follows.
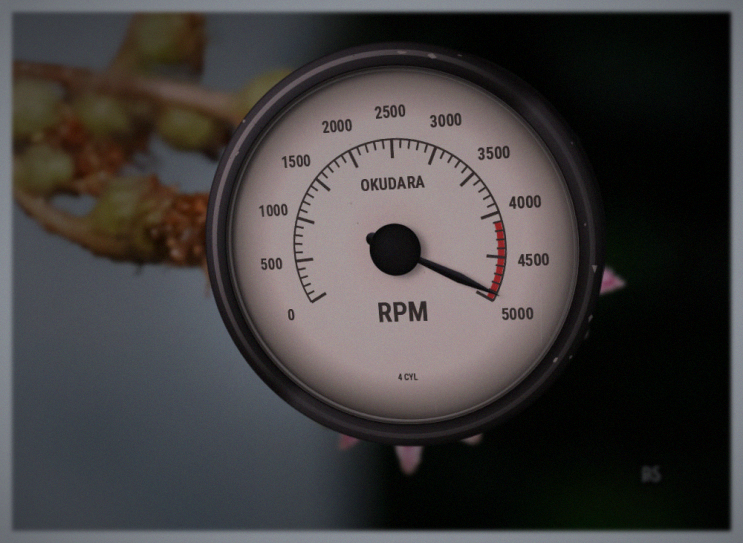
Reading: 4900 rpm
